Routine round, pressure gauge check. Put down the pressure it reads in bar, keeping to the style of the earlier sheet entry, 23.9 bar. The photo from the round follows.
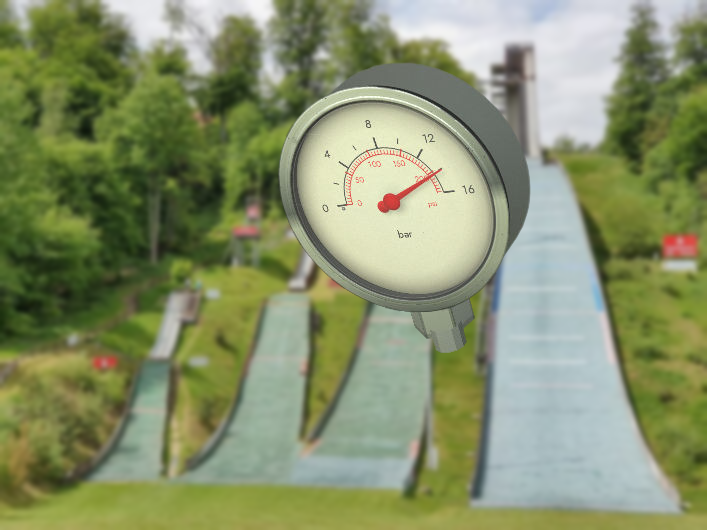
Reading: 14 bar
